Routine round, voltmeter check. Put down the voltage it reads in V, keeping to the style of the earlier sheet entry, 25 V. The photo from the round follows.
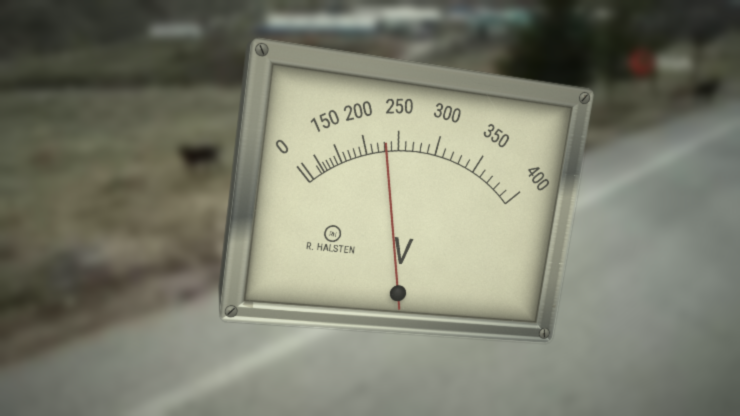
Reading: 230 V
